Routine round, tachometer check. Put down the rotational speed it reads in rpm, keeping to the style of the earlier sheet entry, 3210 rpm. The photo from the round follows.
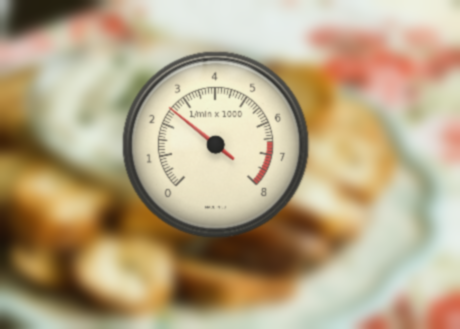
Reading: 2500 rpm
